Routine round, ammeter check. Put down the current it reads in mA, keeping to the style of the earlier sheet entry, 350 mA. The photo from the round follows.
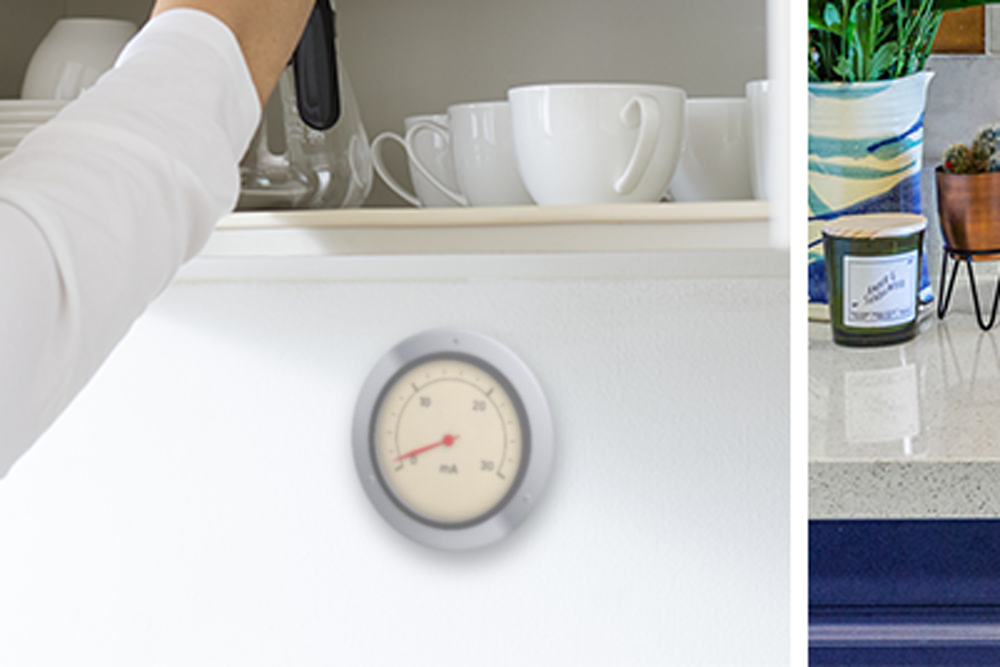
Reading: 1 mA
